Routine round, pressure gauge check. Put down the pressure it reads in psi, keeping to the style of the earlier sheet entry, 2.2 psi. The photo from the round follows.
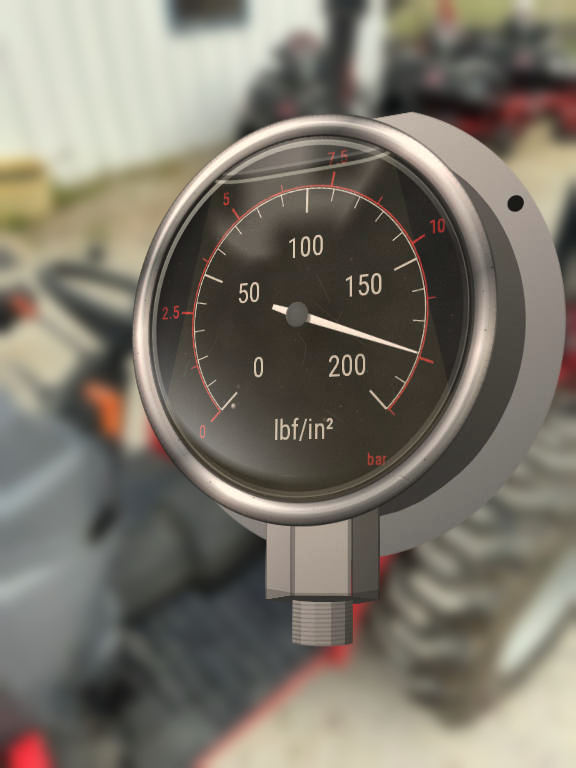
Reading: 180 psi
